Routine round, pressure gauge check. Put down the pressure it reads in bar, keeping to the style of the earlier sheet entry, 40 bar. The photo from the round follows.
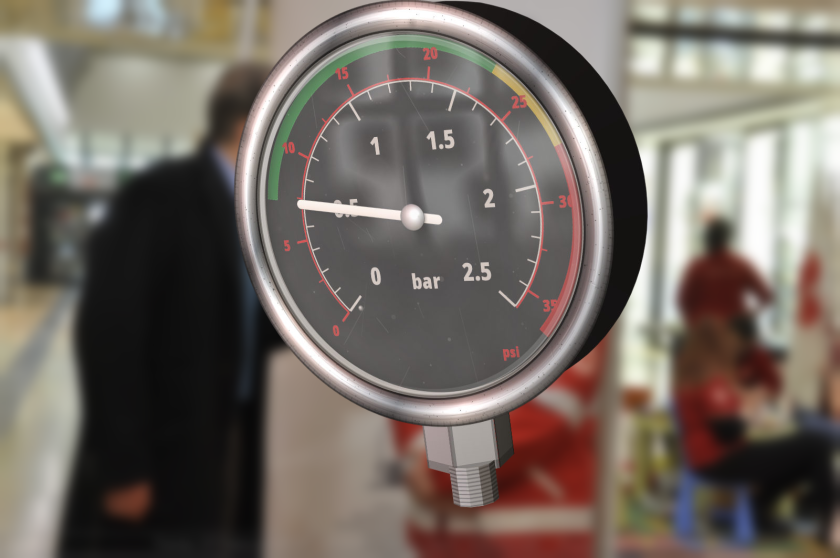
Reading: 0.5 bar
